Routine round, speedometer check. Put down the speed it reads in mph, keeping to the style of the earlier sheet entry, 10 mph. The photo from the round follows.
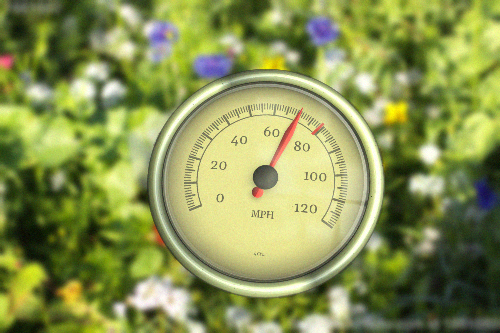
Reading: 70 mph
